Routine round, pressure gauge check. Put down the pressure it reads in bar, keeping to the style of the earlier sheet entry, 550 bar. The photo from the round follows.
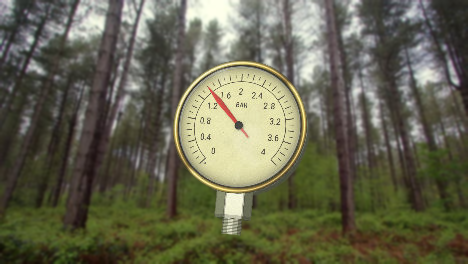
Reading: 1.4 bar
